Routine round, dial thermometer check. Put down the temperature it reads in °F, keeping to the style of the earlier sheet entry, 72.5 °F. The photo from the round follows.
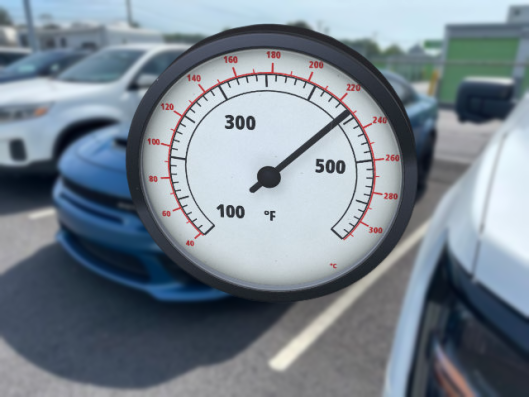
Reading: 440 °F
